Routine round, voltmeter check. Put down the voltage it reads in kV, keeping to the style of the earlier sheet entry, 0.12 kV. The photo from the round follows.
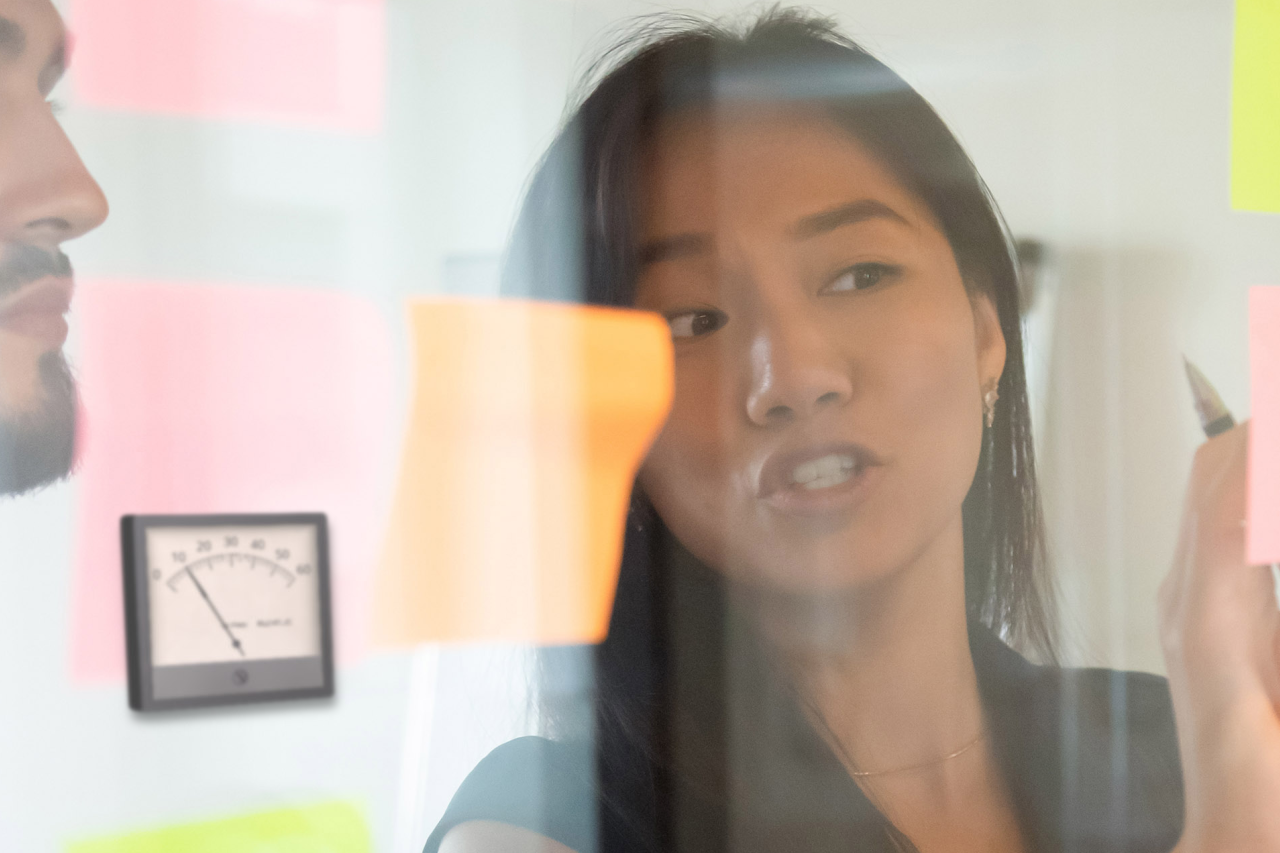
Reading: 10 kV
